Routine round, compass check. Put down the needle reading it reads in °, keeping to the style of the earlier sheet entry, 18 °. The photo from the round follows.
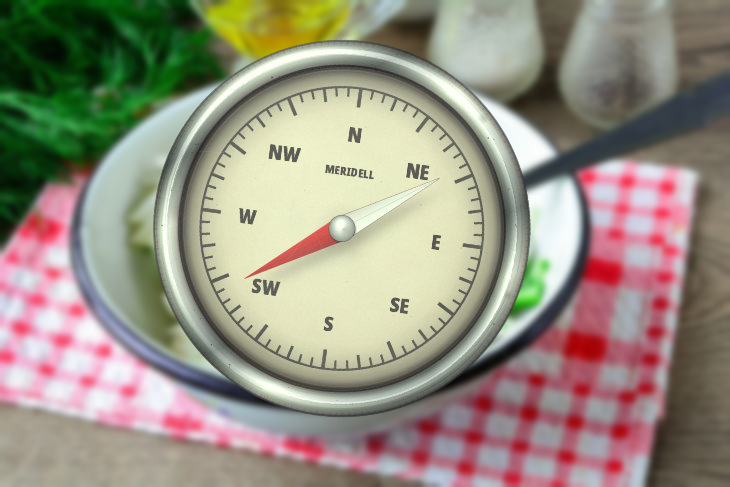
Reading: 235 °
